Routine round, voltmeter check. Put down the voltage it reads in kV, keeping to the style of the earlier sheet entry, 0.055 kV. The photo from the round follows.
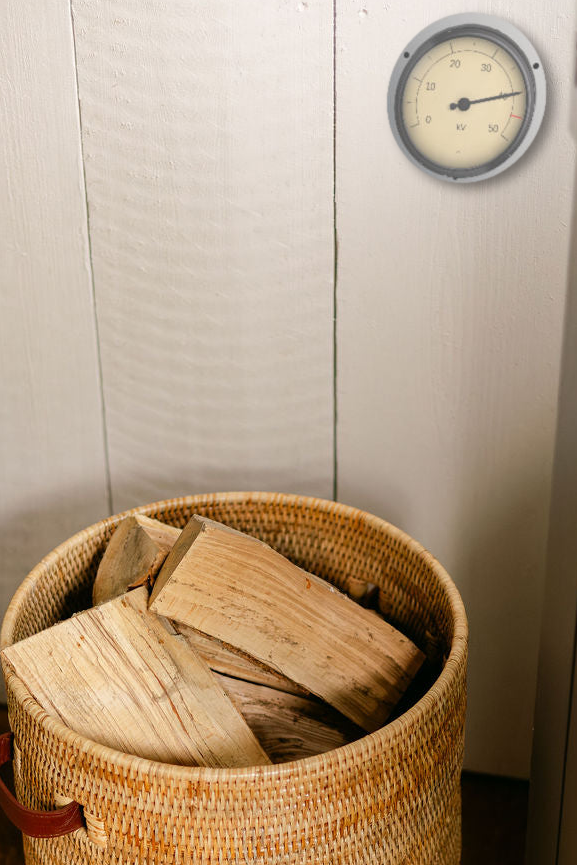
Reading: 40 kV
